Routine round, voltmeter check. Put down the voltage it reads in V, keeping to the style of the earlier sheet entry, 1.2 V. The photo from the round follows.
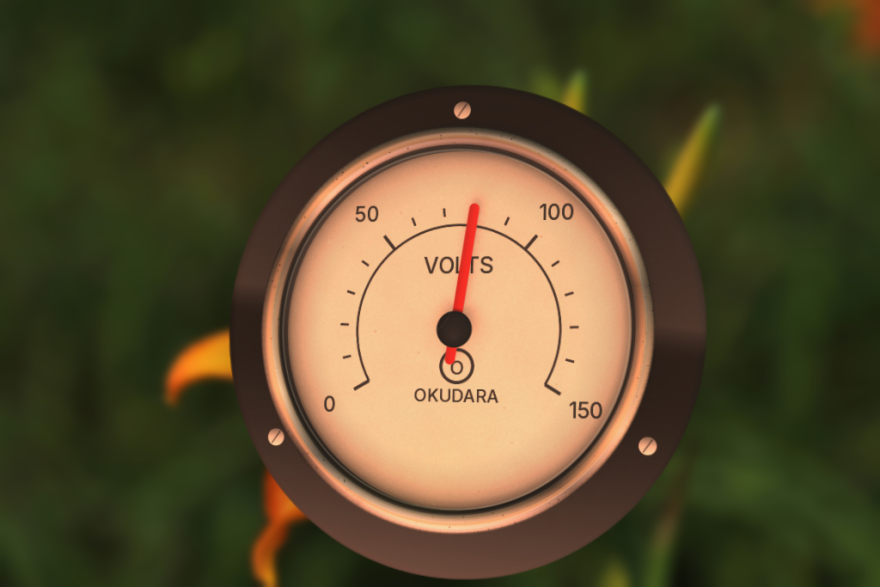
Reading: 80 V
